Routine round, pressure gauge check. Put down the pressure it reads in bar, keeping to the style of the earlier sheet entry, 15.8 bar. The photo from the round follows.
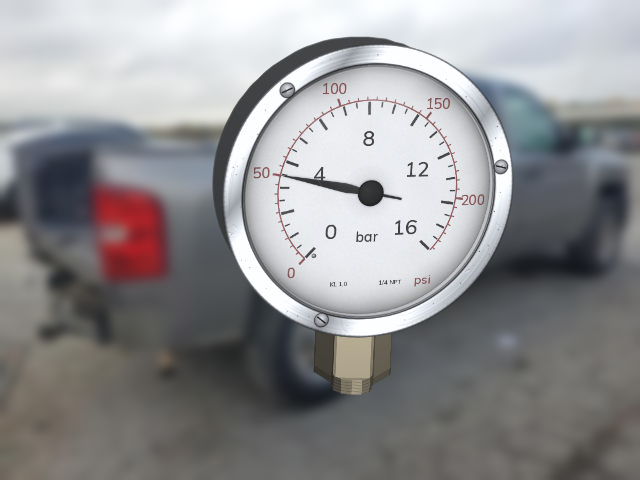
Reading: 3.5 bar
